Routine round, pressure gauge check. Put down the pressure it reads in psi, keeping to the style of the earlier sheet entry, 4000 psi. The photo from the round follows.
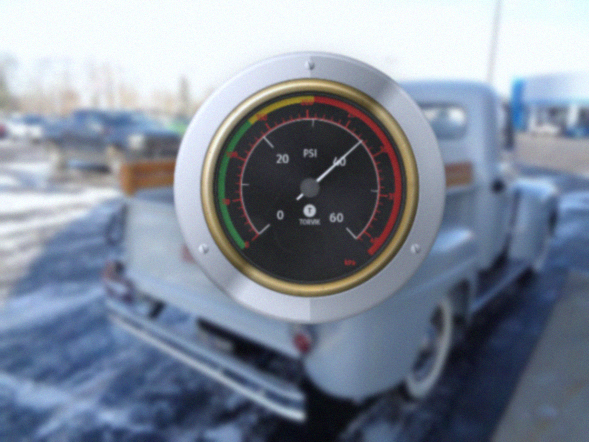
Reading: 40 psi
